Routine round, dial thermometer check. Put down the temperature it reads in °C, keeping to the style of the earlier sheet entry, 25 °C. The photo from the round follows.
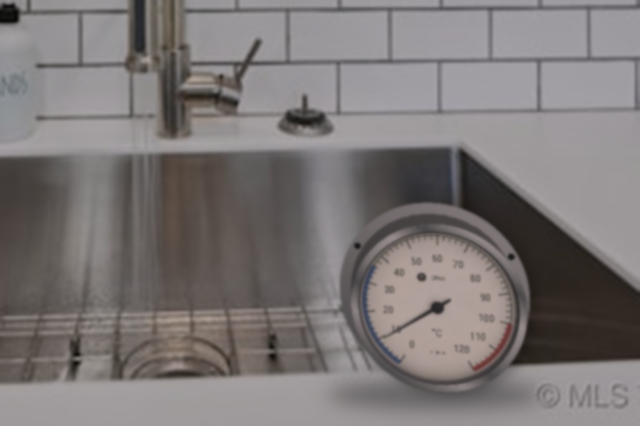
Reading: 10 °C
